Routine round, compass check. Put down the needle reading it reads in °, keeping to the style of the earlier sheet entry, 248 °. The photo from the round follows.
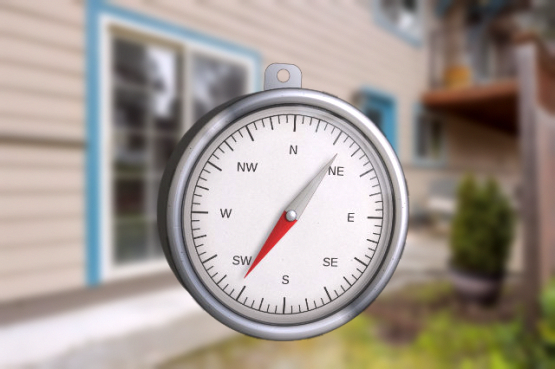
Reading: 215 °
